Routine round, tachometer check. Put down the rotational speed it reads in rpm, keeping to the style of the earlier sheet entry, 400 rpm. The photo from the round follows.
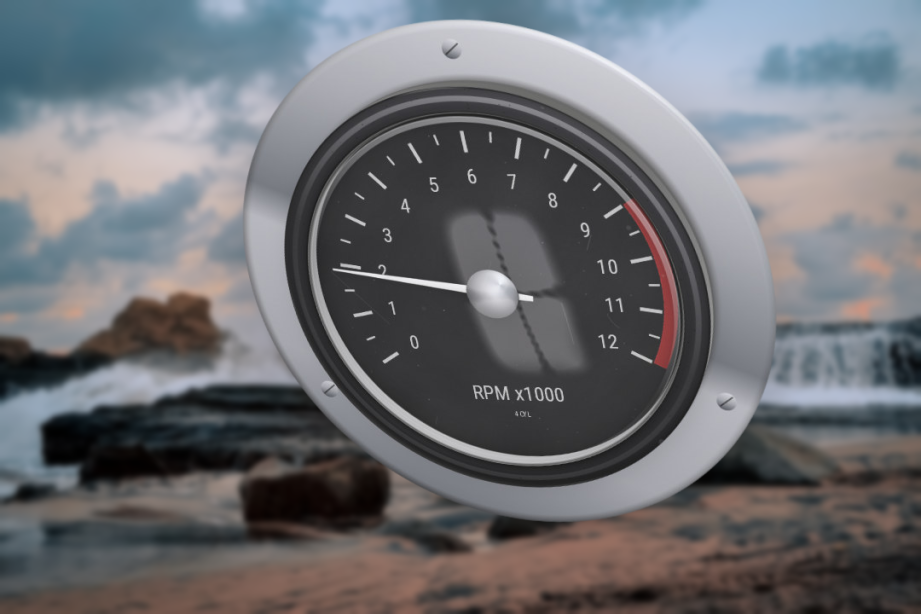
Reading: 2000 rpm
